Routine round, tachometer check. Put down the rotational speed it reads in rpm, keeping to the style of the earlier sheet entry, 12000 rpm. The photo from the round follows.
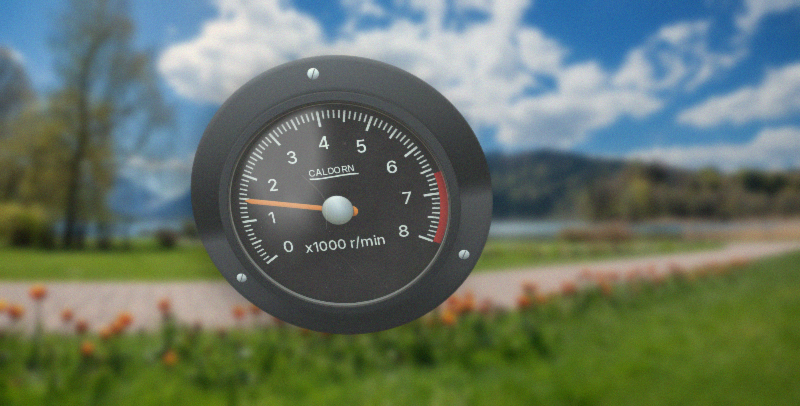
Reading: 1500 rpm
